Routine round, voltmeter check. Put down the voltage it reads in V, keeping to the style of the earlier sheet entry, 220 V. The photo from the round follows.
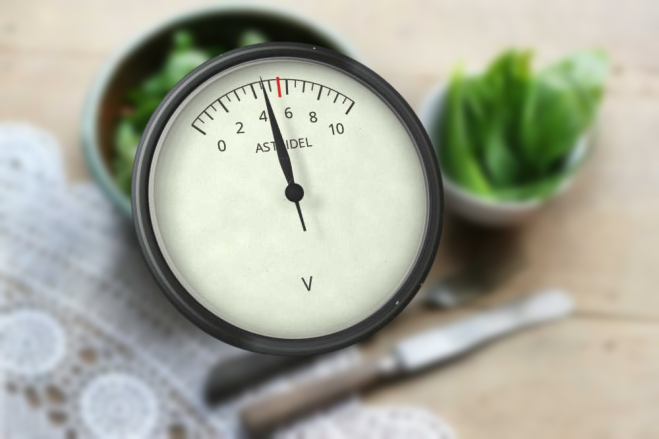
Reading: 4.5 V
